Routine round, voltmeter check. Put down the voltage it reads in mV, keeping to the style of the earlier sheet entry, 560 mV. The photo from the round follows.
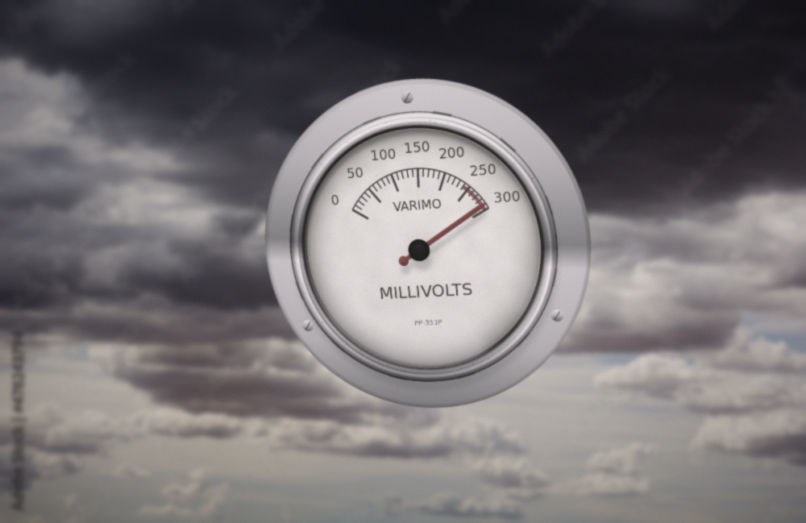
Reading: 290 mV
